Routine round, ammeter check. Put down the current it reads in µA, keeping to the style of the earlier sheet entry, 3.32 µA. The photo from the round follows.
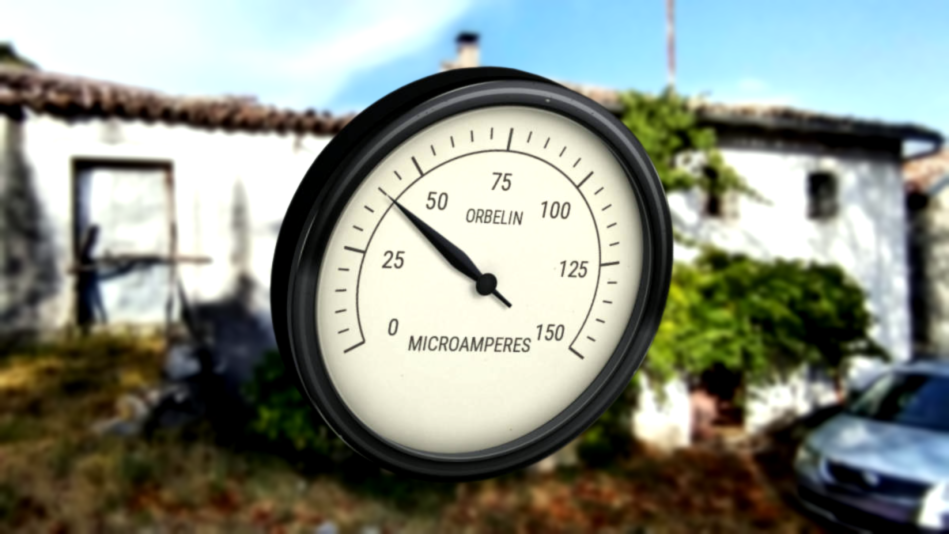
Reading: 40 µA
